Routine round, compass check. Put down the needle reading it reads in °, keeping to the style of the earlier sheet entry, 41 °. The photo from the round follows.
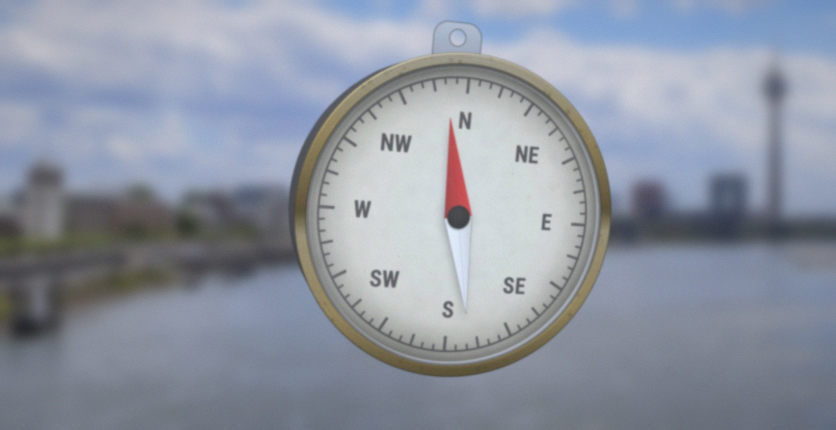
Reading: 350 °
